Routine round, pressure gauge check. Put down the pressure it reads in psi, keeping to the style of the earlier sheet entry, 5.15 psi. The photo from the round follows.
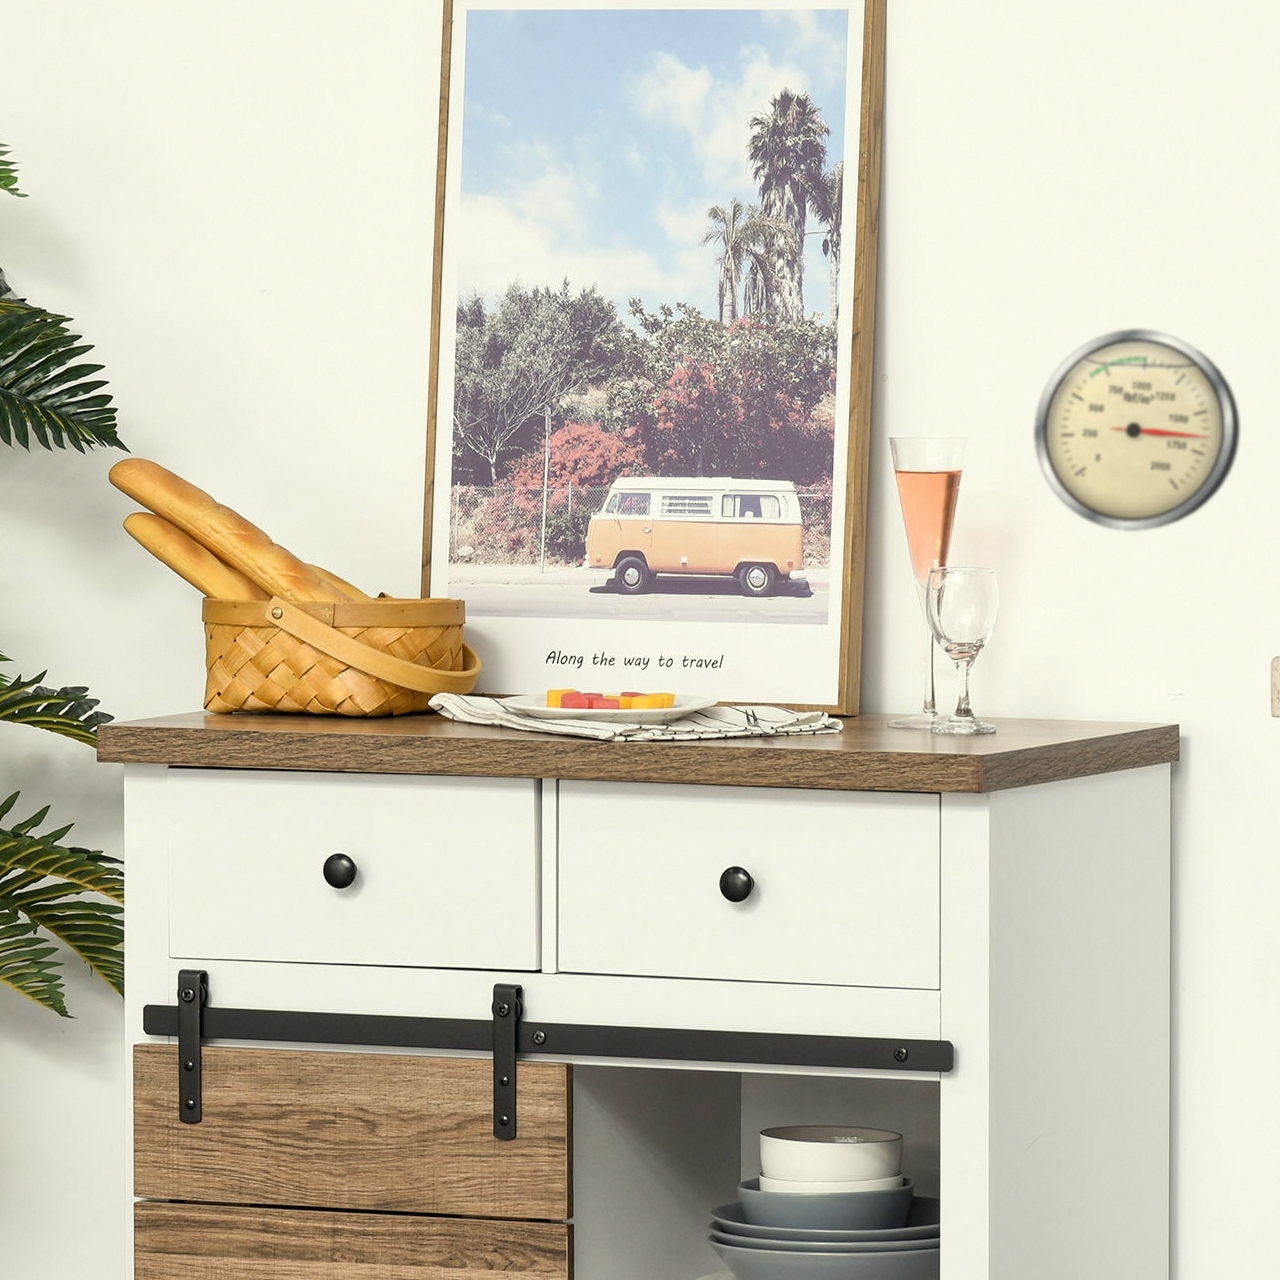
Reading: 1650 psi
